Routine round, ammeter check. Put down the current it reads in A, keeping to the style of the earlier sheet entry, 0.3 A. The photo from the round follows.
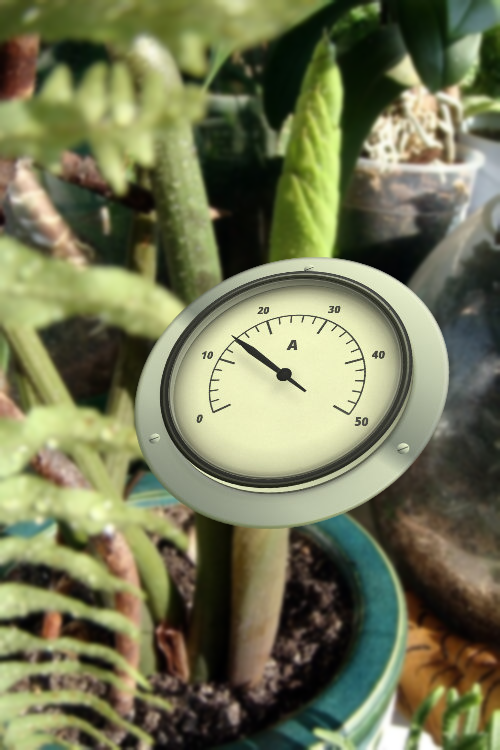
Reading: 14 A
